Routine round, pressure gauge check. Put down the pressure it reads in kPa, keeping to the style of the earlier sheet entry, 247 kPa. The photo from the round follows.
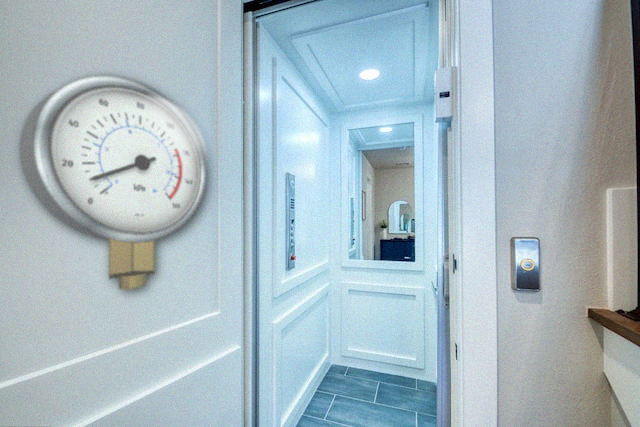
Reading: 10 kPa
